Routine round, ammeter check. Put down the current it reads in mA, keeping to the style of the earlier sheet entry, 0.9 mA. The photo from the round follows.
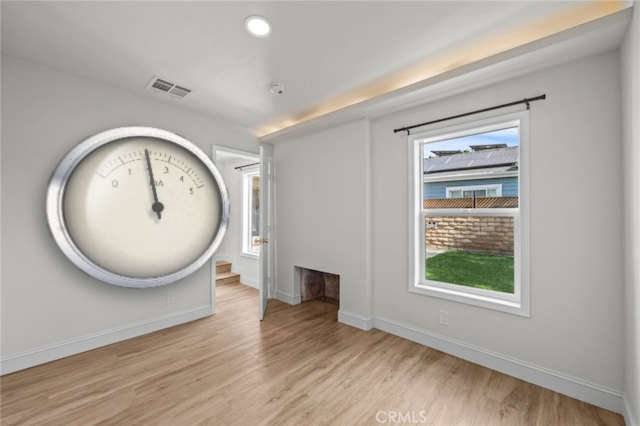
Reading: 2 mA
